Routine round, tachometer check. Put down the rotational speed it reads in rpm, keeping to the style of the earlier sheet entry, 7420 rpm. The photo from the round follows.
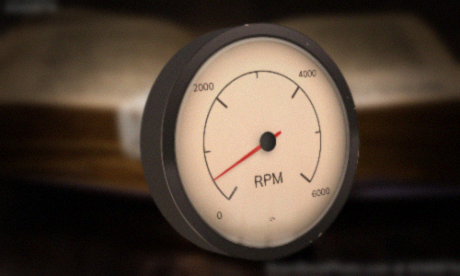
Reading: 500 rpm
